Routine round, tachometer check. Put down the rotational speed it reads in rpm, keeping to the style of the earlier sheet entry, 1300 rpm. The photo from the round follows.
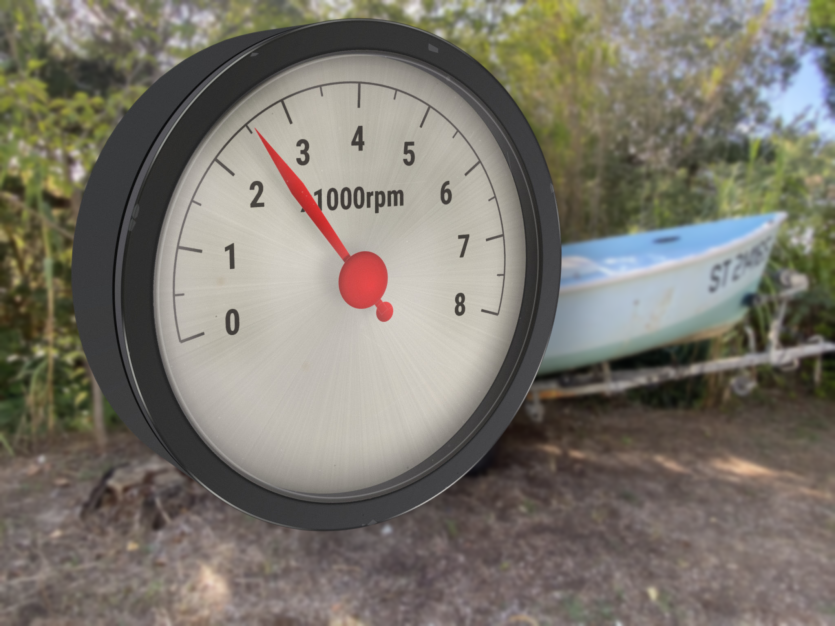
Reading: 2500 rpm
